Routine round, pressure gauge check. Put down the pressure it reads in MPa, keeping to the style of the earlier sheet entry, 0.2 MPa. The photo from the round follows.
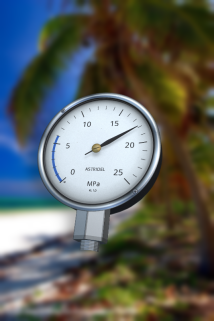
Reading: 18 MPa
